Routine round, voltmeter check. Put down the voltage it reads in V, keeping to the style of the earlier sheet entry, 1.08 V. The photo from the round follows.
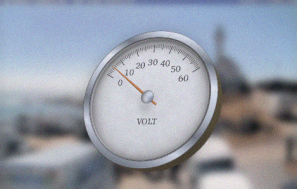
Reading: 5 V
